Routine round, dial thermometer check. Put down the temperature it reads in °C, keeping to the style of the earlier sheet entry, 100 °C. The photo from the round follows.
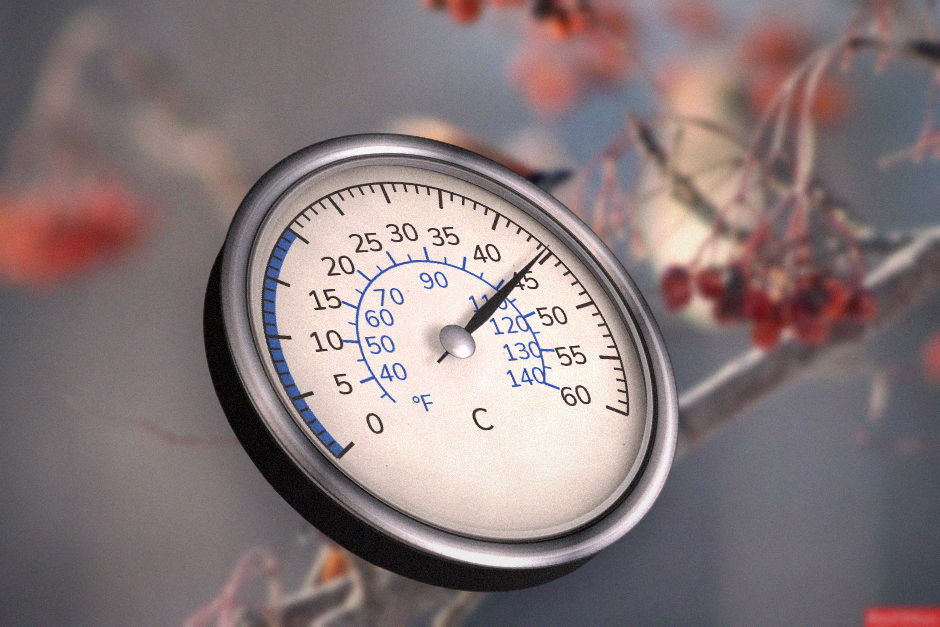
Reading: 44.5 °C
